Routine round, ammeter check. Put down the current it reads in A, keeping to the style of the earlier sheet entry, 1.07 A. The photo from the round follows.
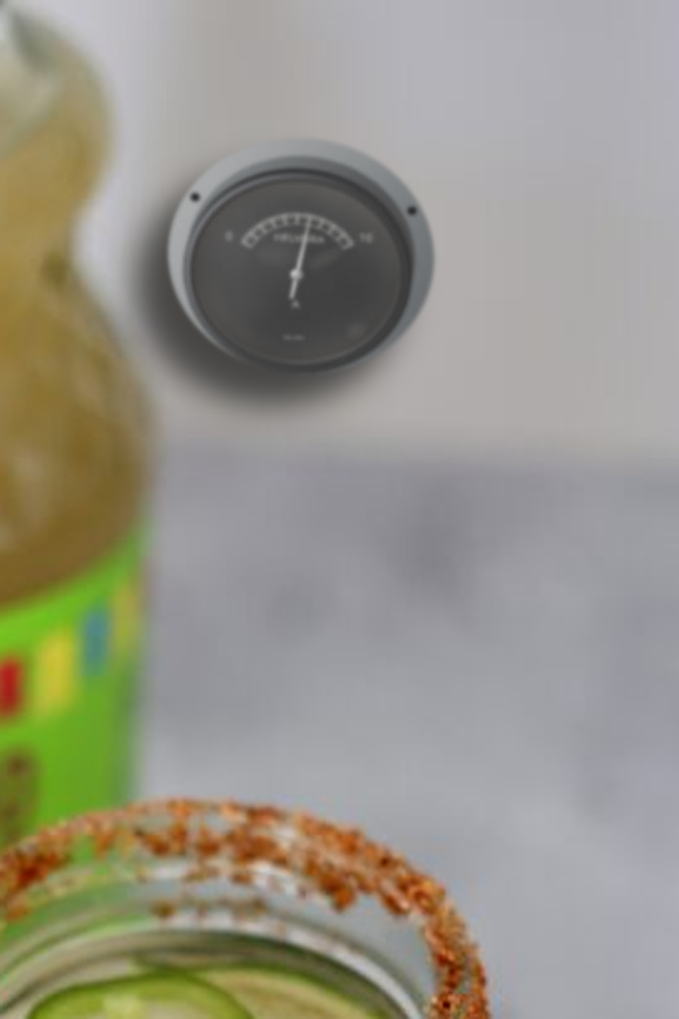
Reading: 6 A
